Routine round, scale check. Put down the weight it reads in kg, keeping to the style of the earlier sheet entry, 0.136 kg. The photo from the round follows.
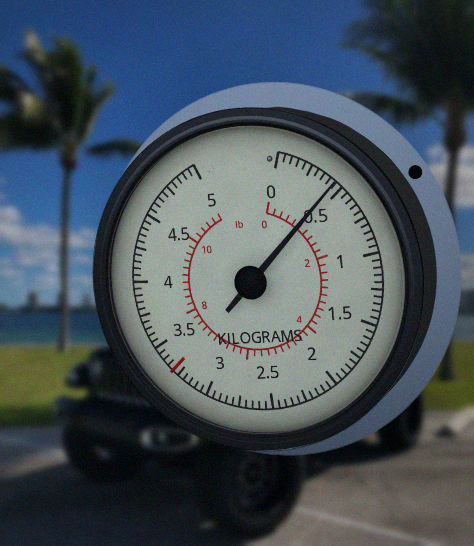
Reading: 0.45 kg
